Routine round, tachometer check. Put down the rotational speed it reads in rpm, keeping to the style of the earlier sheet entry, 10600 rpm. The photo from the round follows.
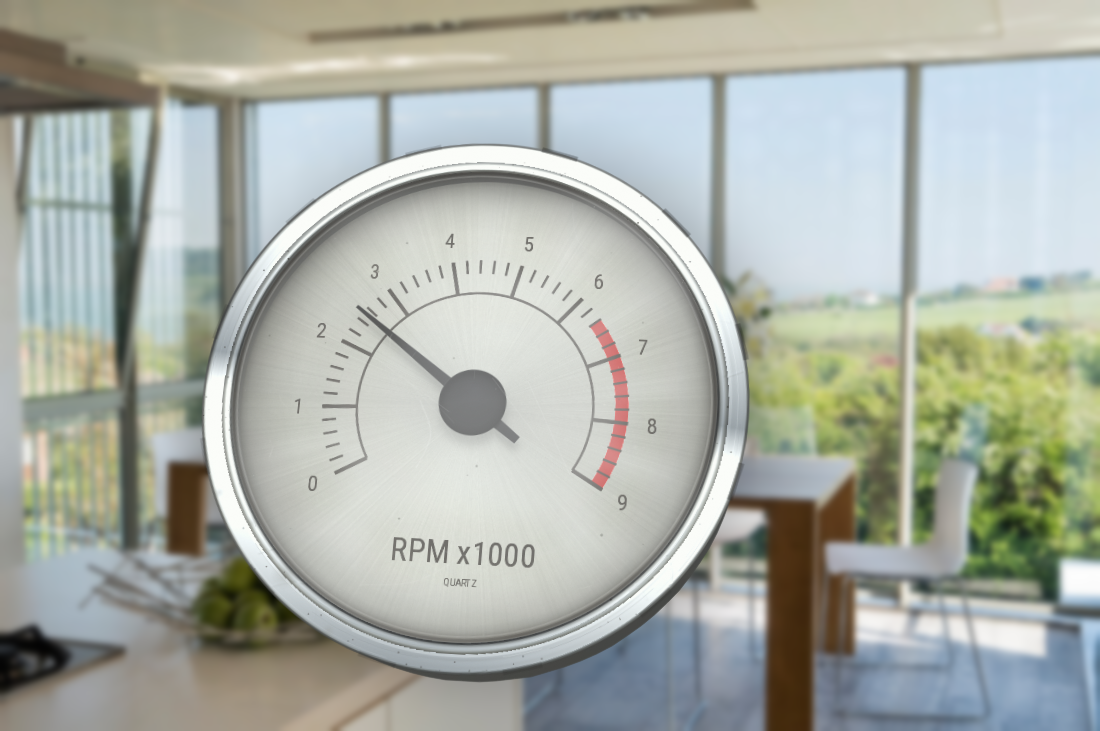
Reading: 2500 rpm
